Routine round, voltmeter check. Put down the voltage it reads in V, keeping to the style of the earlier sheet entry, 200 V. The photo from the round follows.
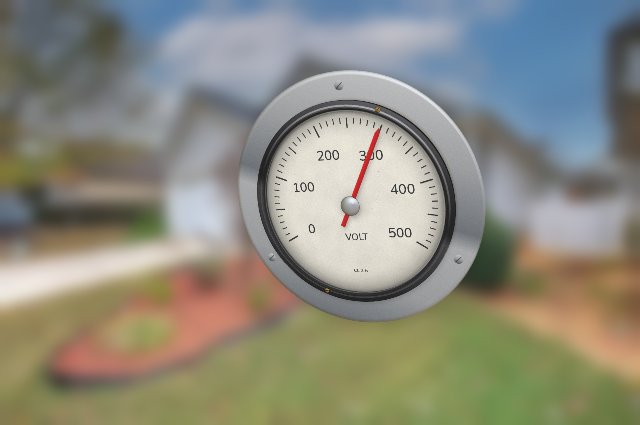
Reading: 300 V
